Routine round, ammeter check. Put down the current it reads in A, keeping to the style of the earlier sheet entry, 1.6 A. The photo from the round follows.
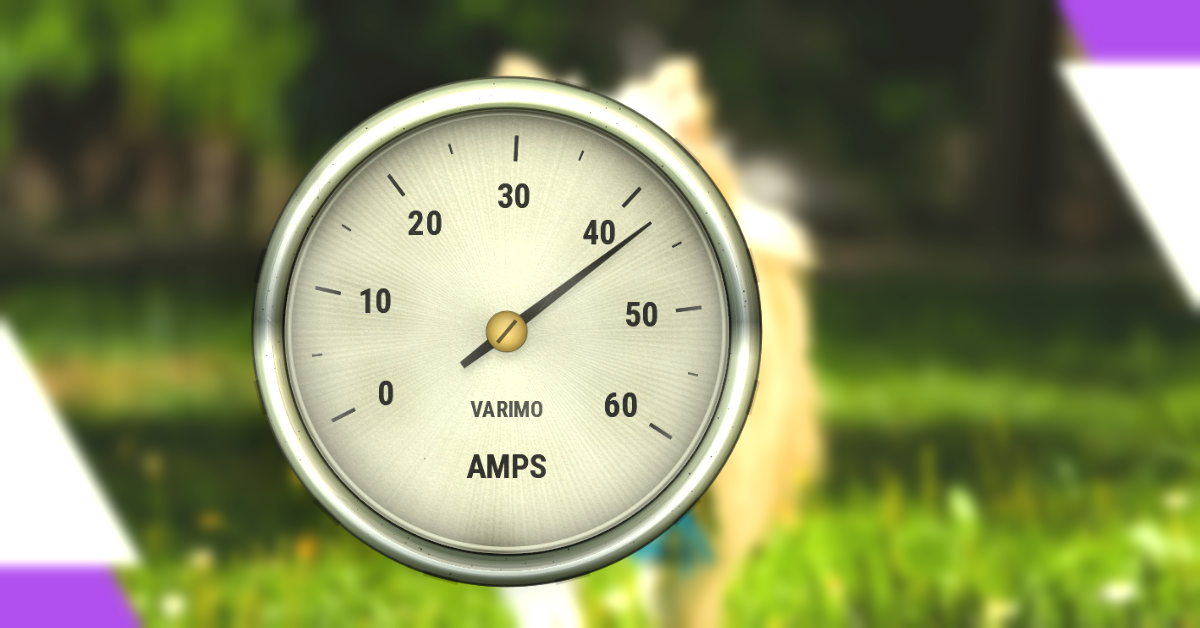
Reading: 42.5 A
